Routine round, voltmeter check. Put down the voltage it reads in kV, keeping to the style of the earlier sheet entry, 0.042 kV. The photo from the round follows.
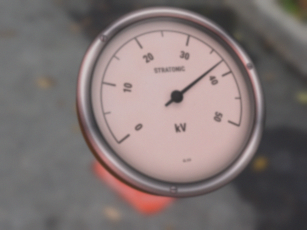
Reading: 37.5 kV
